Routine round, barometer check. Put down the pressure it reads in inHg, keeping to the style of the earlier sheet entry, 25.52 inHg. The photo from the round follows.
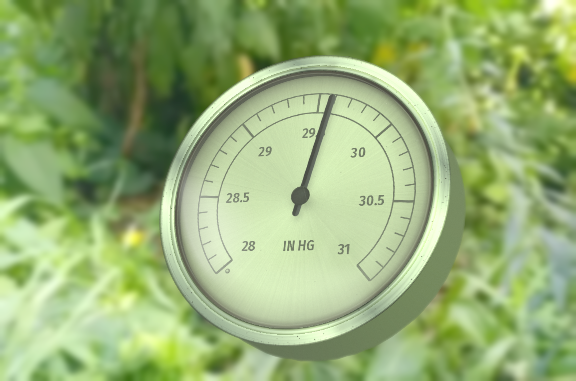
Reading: 29.6 inHg
